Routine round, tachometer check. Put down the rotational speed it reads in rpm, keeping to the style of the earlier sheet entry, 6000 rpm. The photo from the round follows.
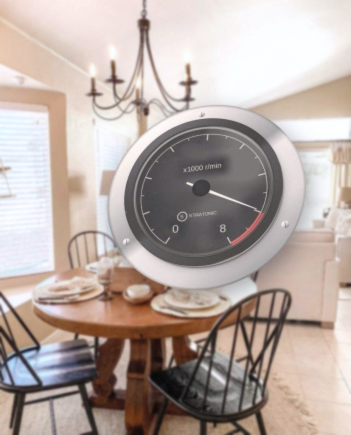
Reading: 7000 rpm
